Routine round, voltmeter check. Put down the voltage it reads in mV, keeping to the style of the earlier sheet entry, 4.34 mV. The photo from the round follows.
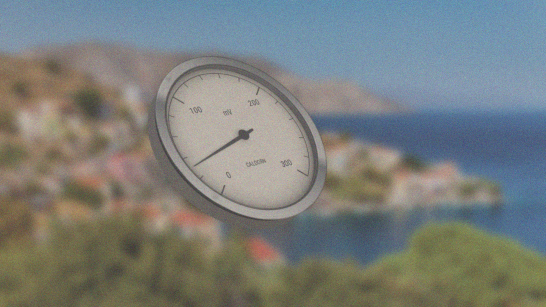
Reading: 30 mV
